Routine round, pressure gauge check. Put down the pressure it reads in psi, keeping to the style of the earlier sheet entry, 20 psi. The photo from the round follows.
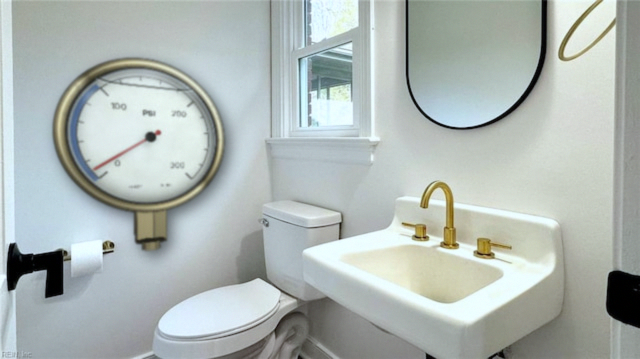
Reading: 10 psi
